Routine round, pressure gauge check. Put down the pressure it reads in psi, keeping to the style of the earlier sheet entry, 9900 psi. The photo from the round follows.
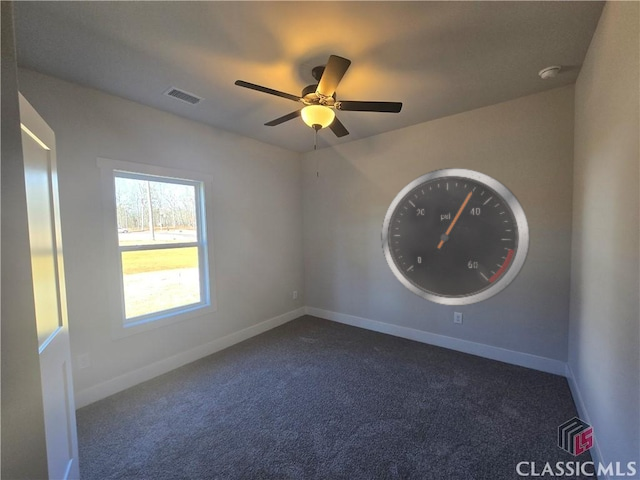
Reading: 36 psi
